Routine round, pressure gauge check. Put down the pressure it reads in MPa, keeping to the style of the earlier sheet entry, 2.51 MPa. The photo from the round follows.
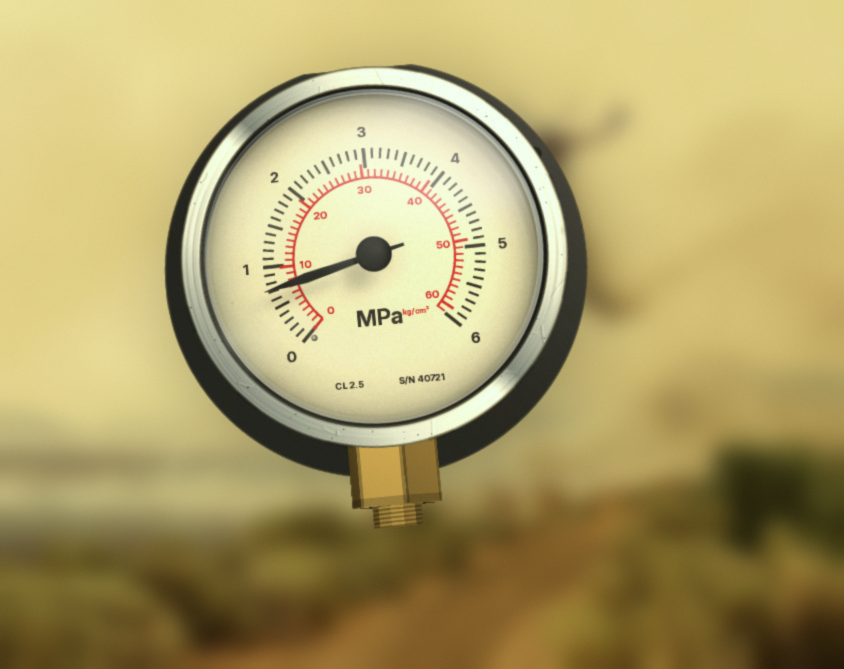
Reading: 0.7 MPa
